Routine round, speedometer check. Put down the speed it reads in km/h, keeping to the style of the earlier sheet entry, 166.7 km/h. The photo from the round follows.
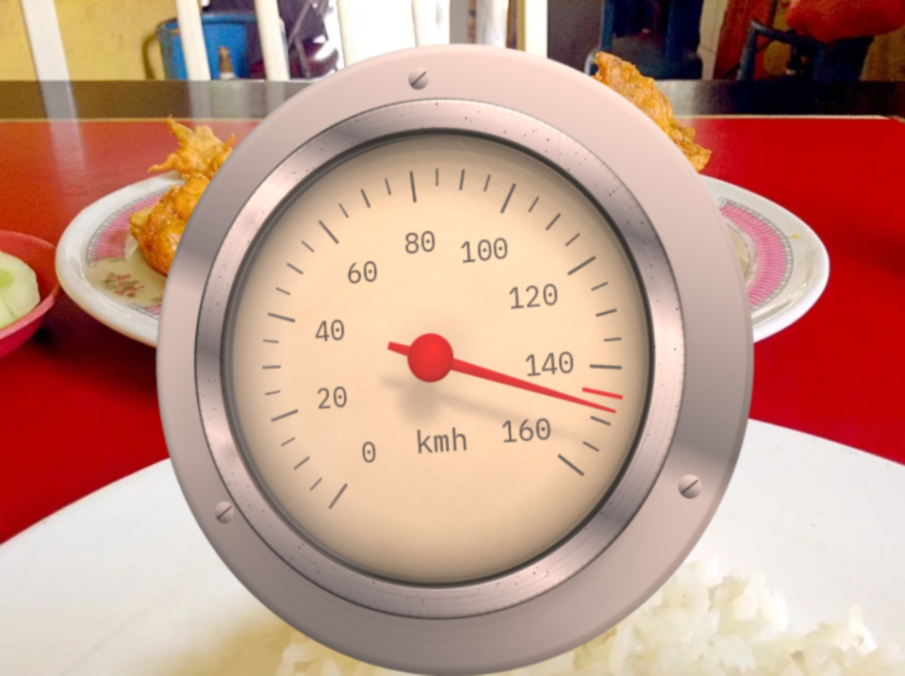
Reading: 147.5 km/h
